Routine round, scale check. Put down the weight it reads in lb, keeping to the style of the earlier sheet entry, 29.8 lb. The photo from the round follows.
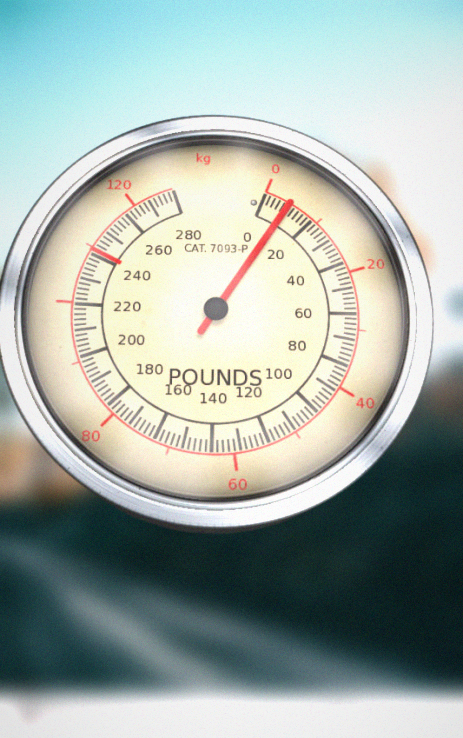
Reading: 10 lb
